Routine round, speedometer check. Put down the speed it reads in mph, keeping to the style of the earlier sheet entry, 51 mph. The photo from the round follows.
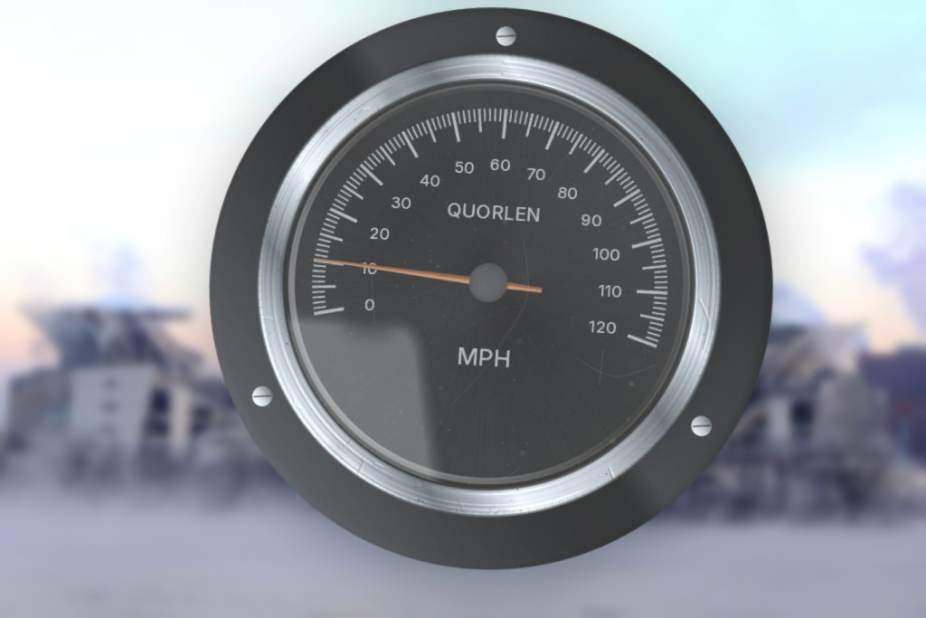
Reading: 10 mph
